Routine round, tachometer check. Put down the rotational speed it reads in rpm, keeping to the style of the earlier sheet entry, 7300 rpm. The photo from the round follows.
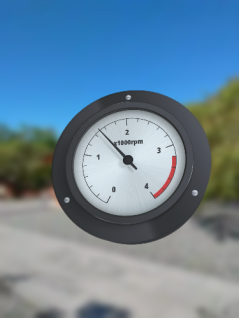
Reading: 1500 rpm
